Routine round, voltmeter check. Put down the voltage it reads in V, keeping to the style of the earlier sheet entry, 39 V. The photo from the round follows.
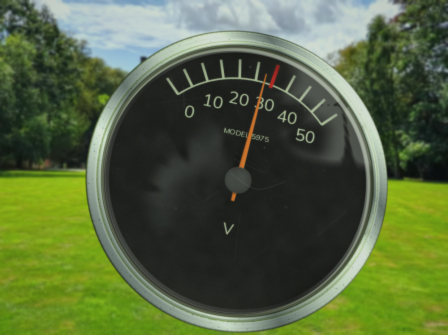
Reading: 27.5 V
